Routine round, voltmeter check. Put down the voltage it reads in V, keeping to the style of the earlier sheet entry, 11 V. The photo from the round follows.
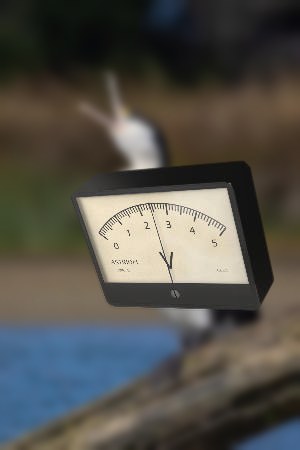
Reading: 2.5 V
